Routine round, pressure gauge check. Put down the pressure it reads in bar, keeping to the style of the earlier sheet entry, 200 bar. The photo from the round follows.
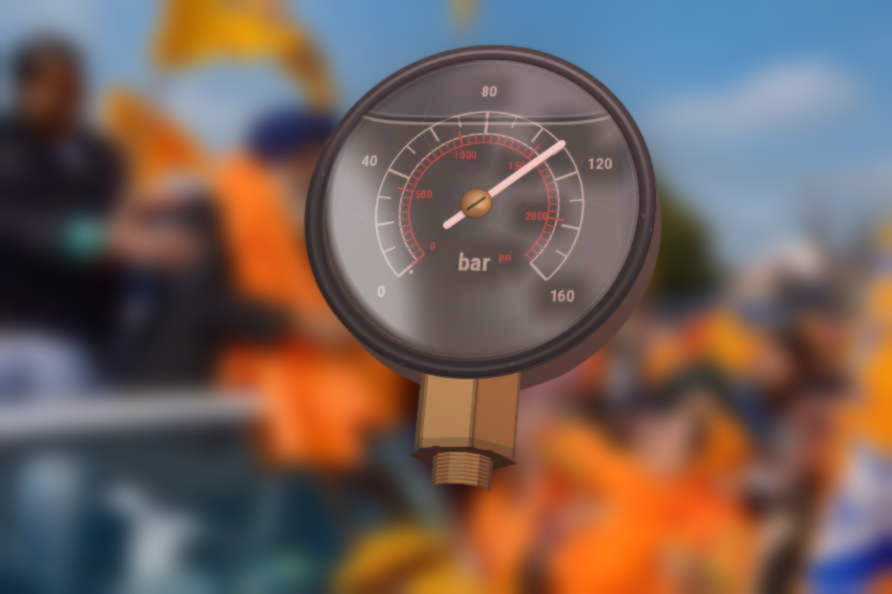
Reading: 110 bar
